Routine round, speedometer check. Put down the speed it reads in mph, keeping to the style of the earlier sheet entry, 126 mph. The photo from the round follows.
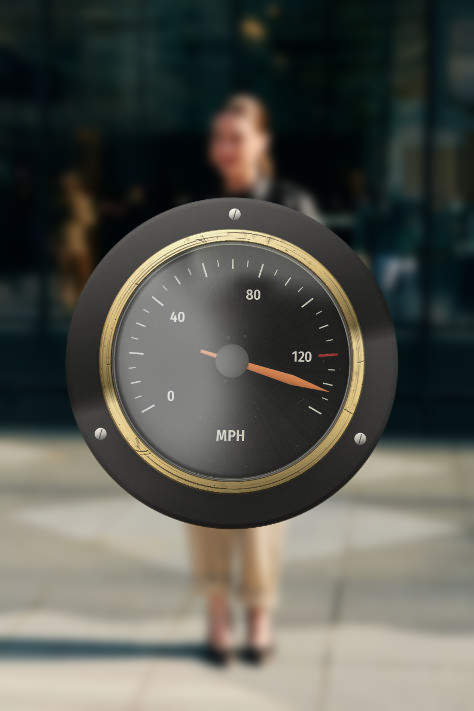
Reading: 132.5 mph
